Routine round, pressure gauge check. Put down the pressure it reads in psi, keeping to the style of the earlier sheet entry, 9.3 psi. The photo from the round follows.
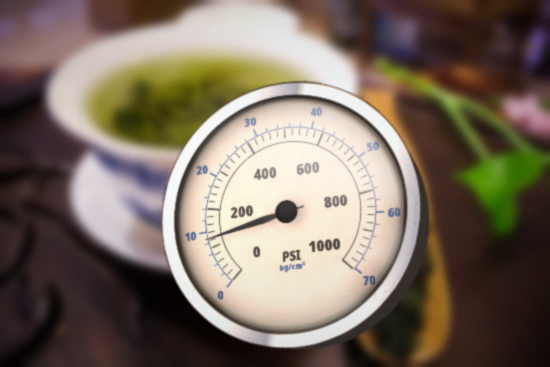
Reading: 120 psi
